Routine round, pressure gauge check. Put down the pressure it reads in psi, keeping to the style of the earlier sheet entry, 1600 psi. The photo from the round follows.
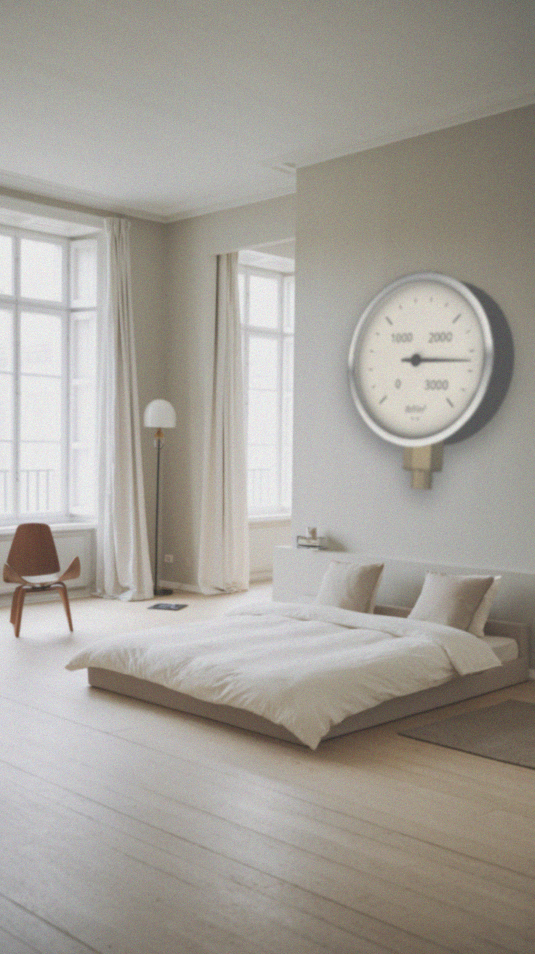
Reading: 2500 psi
